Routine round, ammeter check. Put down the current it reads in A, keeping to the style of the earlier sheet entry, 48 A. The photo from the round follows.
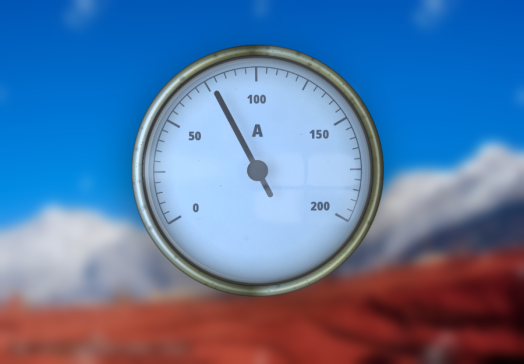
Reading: 77.5 A
